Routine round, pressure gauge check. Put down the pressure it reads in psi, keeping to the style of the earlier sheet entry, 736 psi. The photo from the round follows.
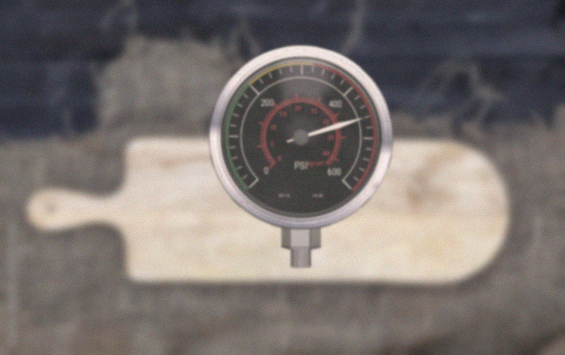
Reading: 460 psi
